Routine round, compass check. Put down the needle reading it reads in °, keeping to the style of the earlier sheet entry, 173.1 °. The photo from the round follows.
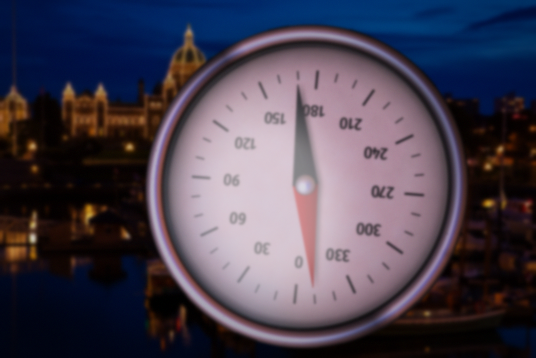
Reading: 350 °
